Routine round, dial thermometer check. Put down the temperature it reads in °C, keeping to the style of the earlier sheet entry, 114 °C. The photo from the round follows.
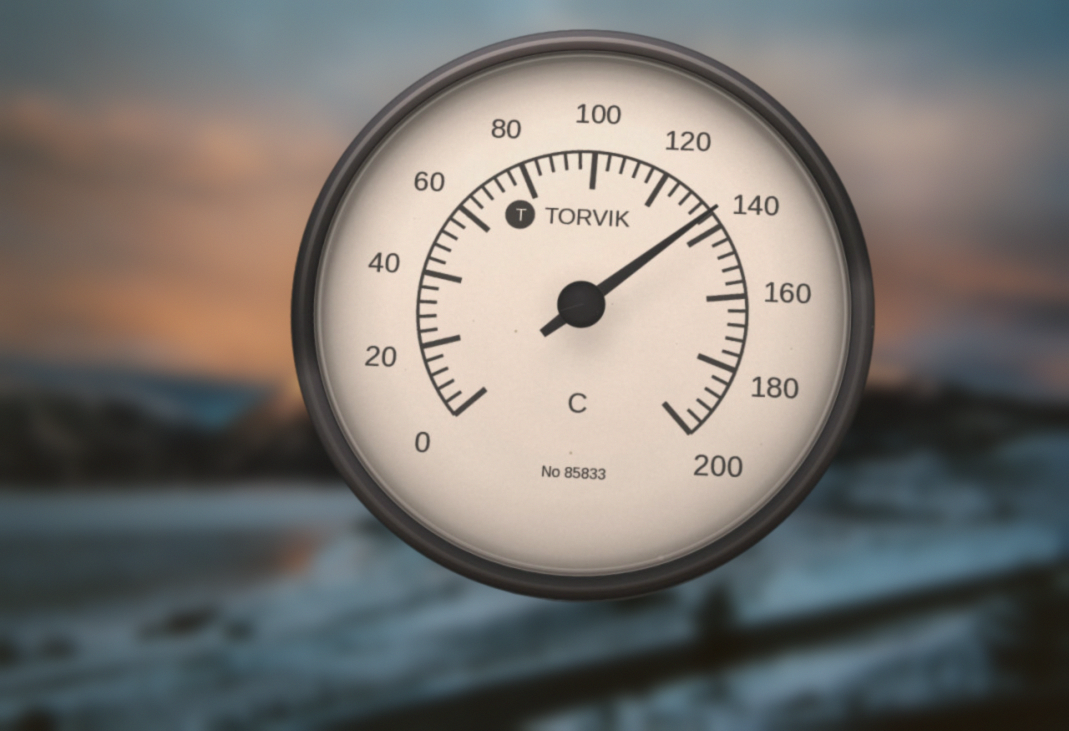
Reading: 136 °C
